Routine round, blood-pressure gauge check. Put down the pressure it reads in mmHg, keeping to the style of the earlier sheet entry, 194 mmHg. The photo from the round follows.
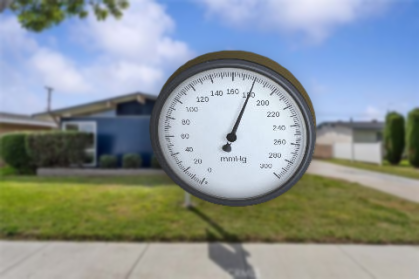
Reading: 180 mmHg
